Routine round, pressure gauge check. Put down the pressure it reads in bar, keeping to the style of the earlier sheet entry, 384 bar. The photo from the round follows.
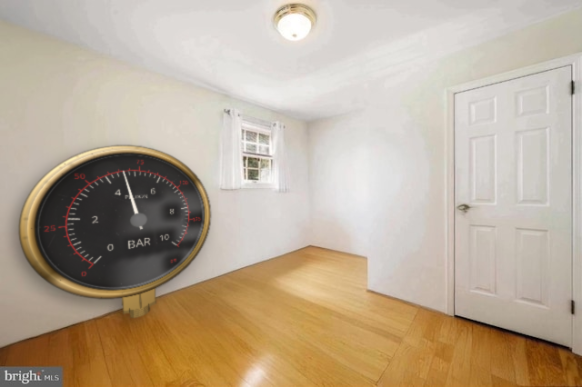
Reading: 4.6 bar
